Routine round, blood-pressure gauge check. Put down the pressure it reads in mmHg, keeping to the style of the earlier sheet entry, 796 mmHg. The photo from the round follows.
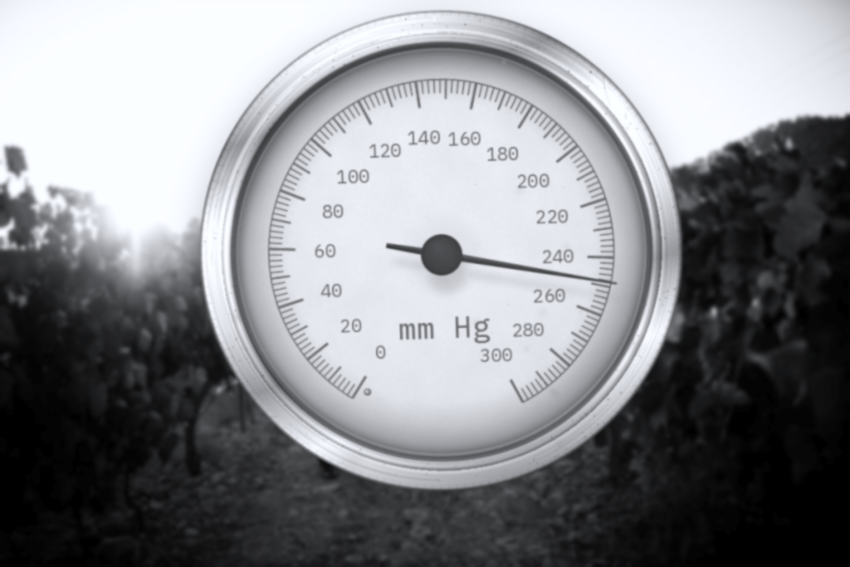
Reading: 248 mmHg
